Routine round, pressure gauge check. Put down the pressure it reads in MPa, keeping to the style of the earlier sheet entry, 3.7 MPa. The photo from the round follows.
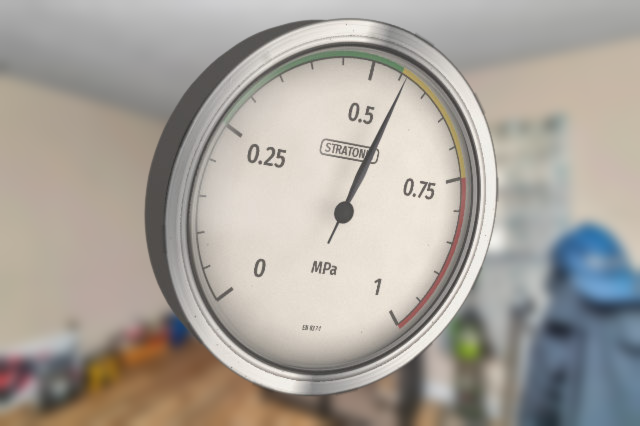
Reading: 0.55 MPa
